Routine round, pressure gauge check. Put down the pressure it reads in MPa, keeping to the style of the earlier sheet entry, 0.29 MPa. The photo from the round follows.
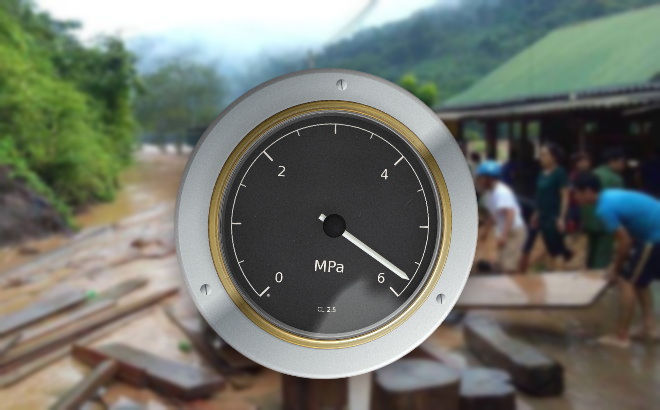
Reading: 5.75 MPa
